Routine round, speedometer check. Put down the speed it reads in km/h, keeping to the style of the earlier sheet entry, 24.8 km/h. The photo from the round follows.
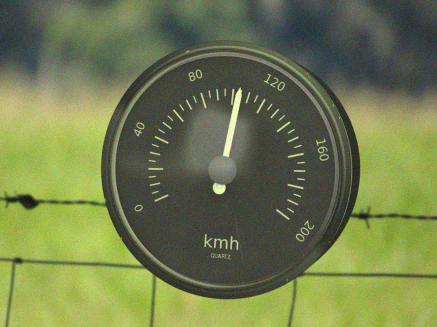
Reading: 105 km/h
